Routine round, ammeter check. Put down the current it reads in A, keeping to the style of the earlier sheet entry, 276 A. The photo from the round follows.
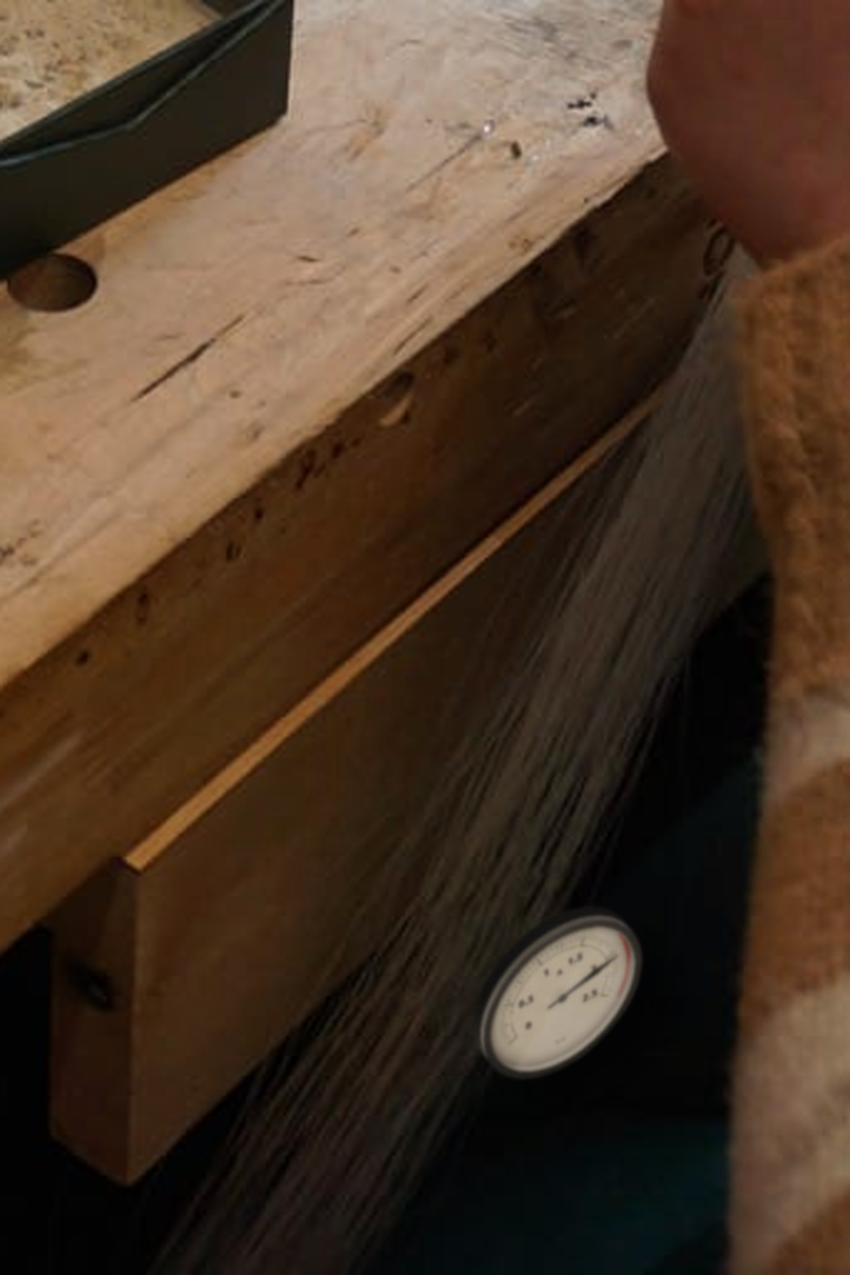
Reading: 2 A
